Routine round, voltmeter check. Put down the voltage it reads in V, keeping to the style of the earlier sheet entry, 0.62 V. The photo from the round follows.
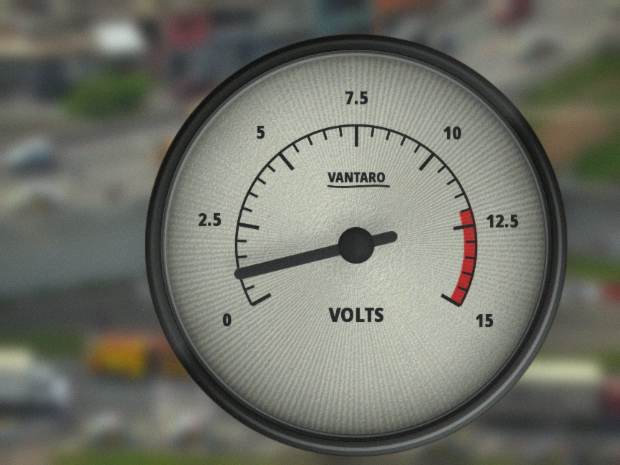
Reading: 1 V
